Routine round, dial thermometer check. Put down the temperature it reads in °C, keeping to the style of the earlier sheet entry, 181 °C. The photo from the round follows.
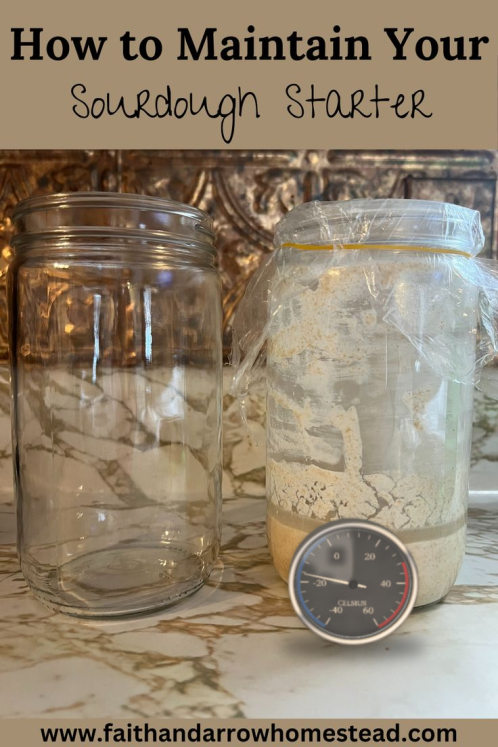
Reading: -16 °C
